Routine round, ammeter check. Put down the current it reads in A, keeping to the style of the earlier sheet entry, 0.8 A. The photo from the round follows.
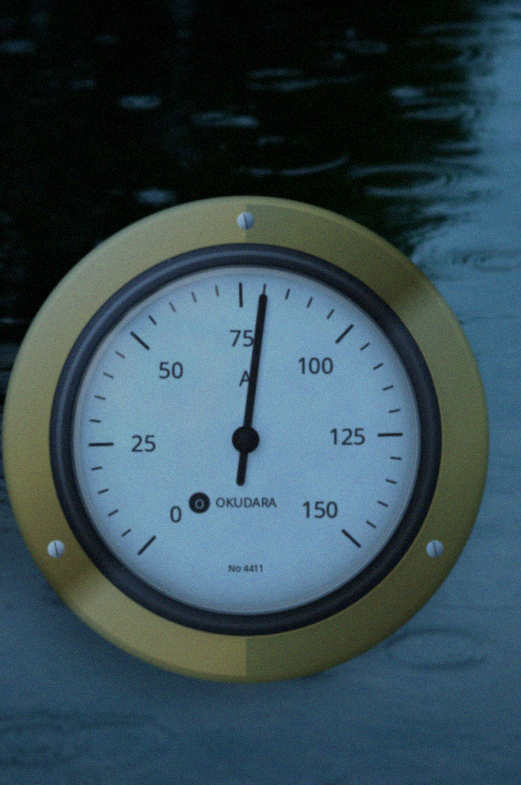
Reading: 80 A
